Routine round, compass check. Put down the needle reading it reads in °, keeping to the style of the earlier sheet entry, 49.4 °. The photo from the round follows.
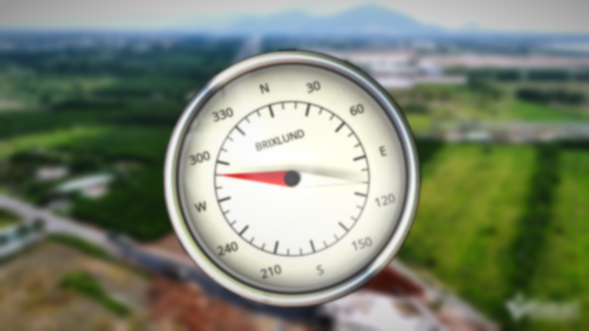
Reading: 290 °
